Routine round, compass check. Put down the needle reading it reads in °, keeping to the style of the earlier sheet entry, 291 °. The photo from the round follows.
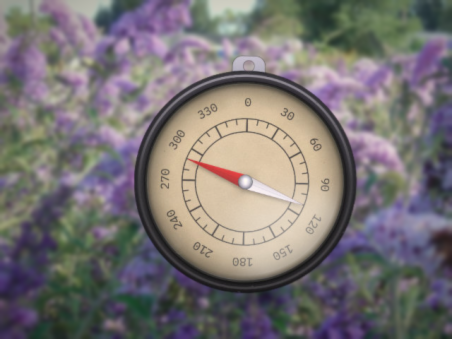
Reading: 290 °
